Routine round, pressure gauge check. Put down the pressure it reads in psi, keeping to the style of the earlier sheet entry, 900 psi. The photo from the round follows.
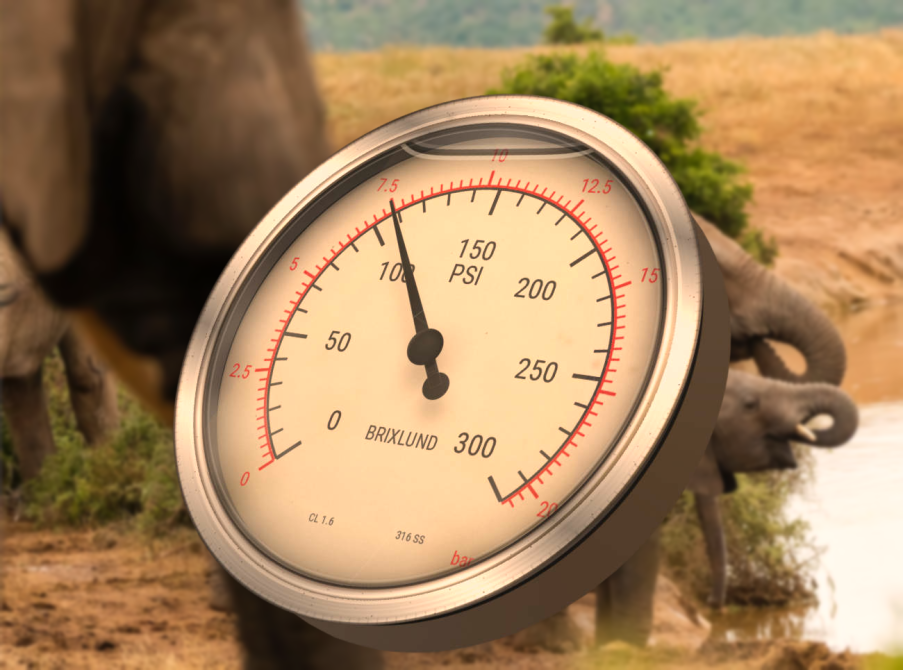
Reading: 110 psi
